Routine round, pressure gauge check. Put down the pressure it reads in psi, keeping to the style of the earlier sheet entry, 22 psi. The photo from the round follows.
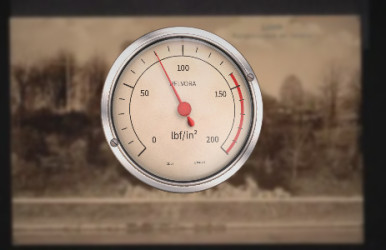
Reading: 80 psi
